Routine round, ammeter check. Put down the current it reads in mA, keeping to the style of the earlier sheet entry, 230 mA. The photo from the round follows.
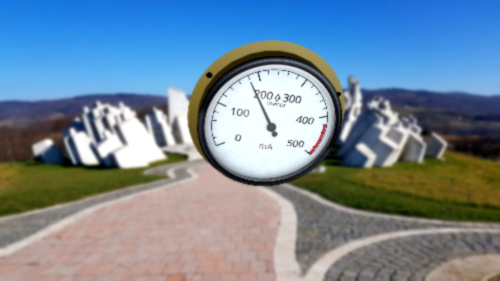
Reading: 180 mA
